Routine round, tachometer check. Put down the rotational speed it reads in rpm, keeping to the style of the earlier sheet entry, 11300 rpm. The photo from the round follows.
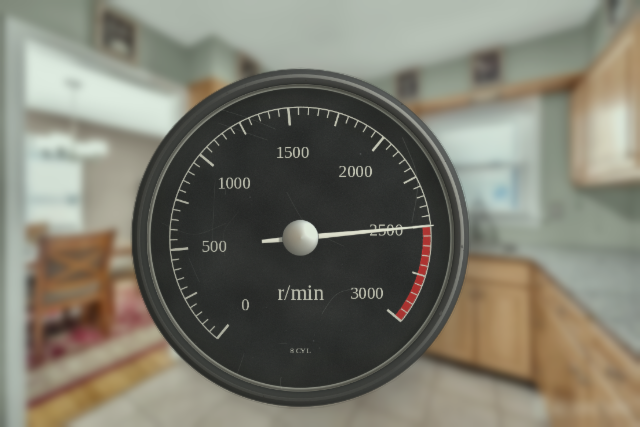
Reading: 2500 rpm
